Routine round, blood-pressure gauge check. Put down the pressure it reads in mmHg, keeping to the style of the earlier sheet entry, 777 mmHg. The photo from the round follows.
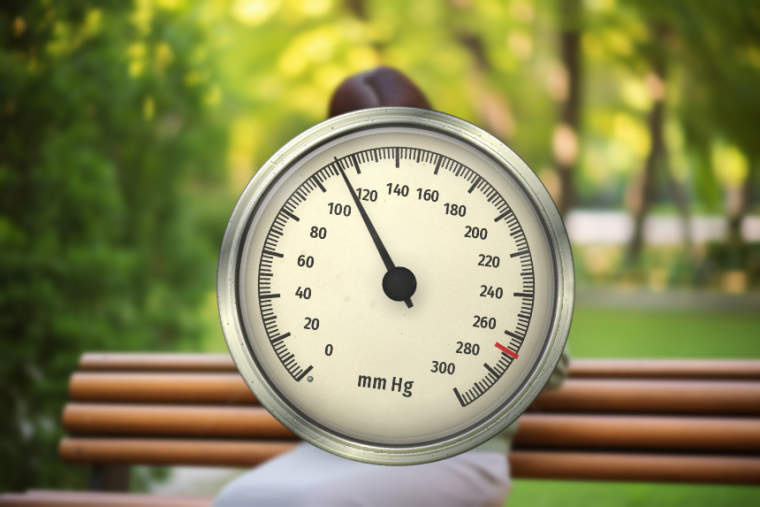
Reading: 112 mmHg
